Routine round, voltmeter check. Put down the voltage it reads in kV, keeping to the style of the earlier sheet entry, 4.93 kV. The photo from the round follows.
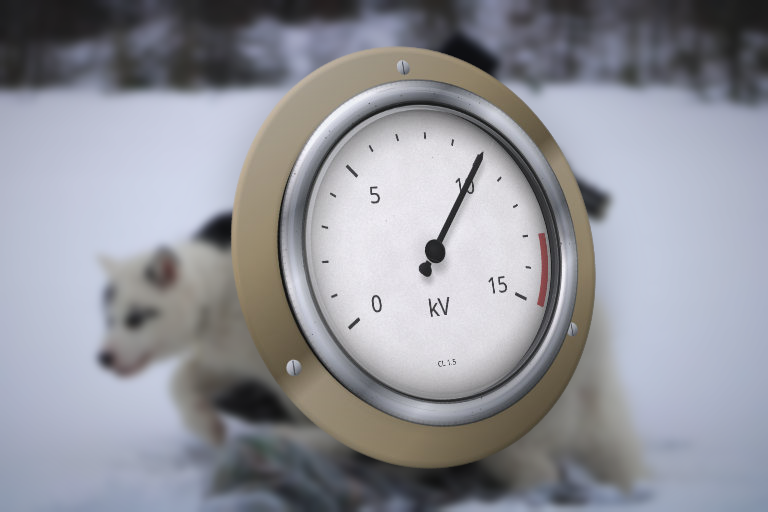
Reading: 10 kV
